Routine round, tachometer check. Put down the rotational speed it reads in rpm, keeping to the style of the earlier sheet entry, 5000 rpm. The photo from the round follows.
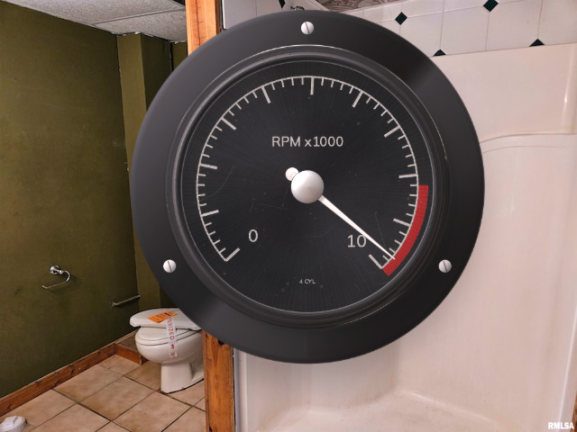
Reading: 9700 rpm
